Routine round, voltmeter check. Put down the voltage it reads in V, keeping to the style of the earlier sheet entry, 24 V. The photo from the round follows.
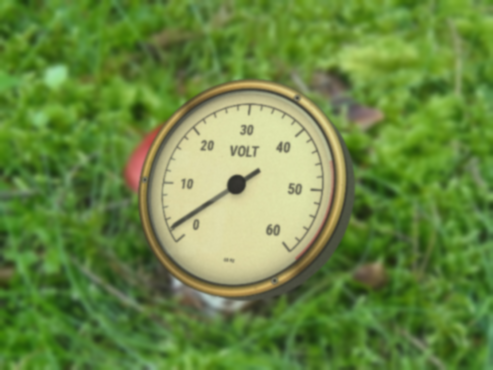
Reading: 2 V
